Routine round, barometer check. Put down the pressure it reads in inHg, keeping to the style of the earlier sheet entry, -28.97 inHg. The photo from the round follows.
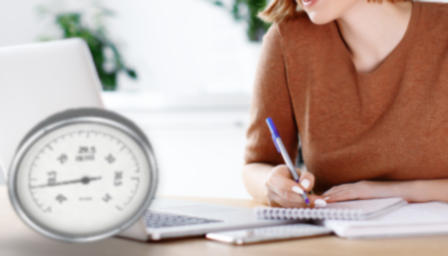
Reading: 28.4 inHg
